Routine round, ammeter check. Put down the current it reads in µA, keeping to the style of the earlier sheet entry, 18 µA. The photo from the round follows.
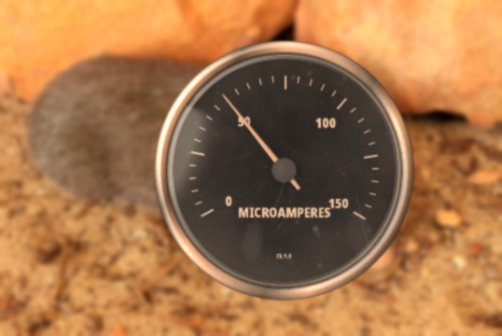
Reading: 50 µA
